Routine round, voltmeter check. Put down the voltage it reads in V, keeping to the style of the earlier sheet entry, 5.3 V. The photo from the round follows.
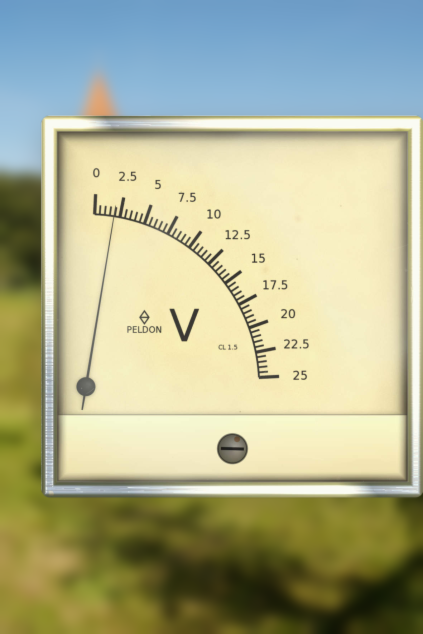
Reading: 2 V
